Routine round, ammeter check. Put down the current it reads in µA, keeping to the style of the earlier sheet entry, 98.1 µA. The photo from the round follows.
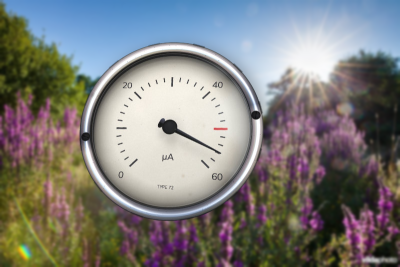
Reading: 56 µA
